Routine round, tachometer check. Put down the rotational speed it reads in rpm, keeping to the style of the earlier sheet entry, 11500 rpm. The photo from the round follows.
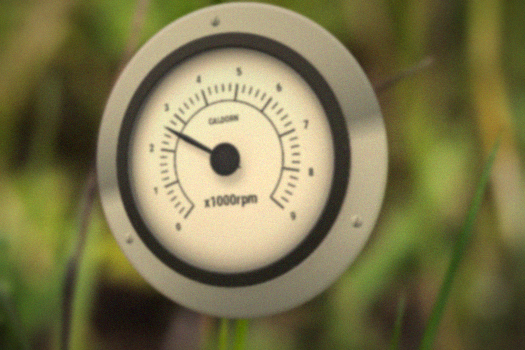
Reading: 2600 rpm
